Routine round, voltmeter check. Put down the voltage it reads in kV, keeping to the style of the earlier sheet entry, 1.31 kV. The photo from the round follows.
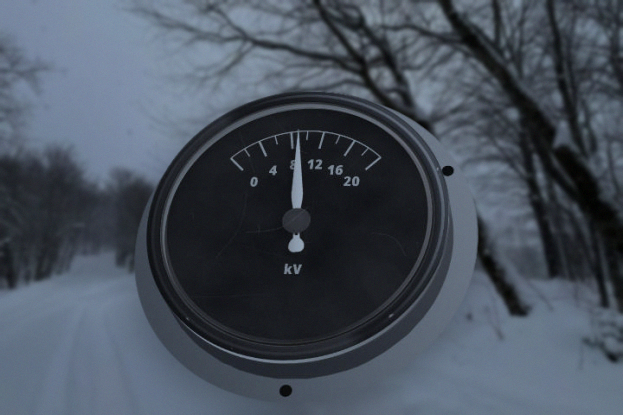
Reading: 9 kV
